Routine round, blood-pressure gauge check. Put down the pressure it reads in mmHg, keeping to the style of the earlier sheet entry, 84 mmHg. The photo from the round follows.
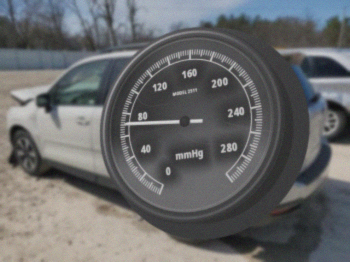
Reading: 70 mmHg
